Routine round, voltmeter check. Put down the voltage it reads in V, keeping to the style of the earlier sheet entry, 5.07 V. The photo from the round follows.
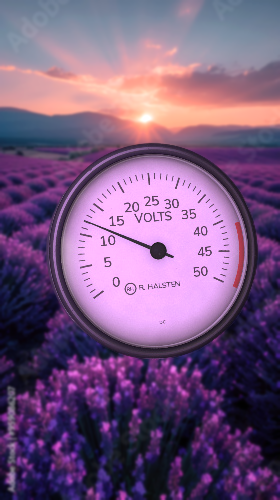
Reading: 12 V
